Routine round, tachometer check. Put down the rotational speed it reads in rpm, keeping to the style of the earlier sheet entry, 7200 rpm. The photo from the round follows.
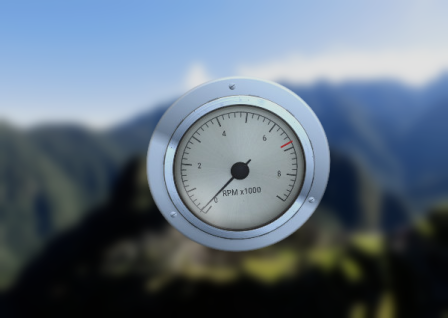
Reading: 200 rpm
